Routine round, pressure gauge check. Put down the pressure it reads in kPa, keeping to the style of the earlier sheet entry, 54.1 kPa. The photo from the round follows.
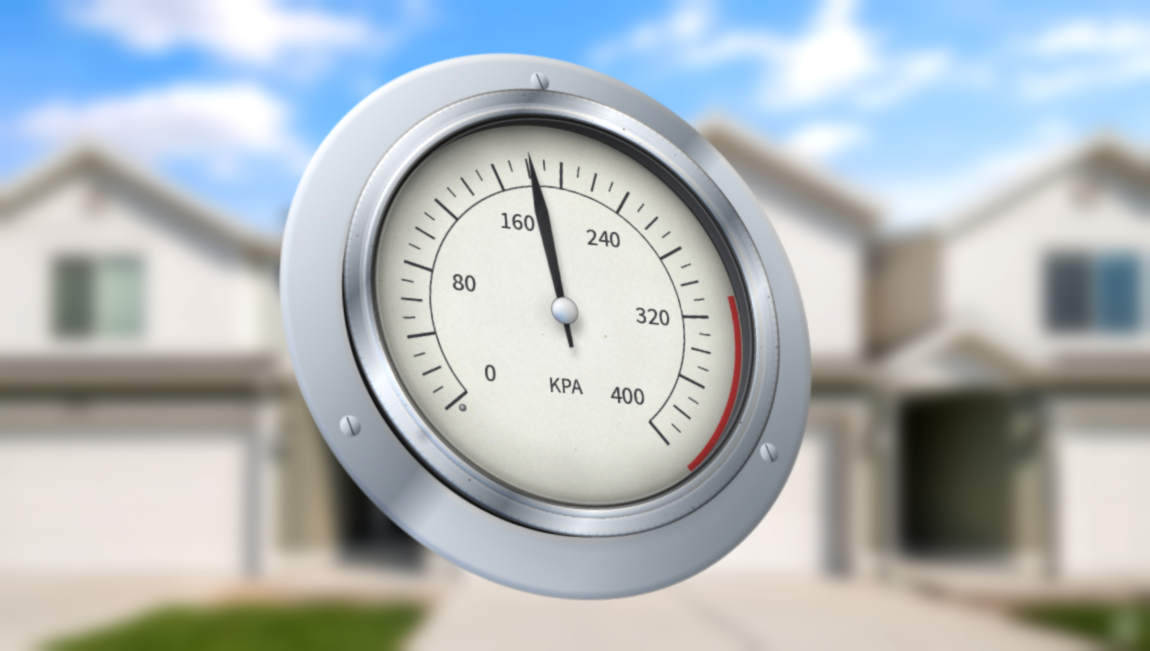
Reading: 180 kPa
